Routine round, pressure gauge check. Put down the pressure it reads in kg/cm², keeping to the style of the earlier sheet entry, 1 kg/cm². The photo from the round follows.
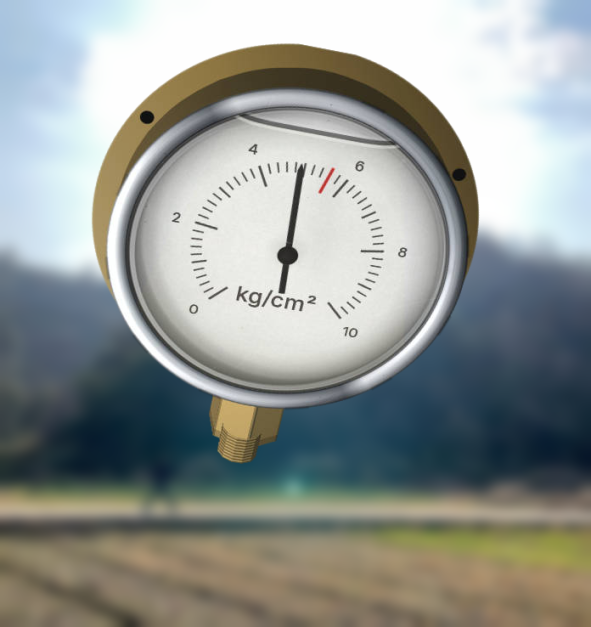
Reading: 4.9 kg/cm²
